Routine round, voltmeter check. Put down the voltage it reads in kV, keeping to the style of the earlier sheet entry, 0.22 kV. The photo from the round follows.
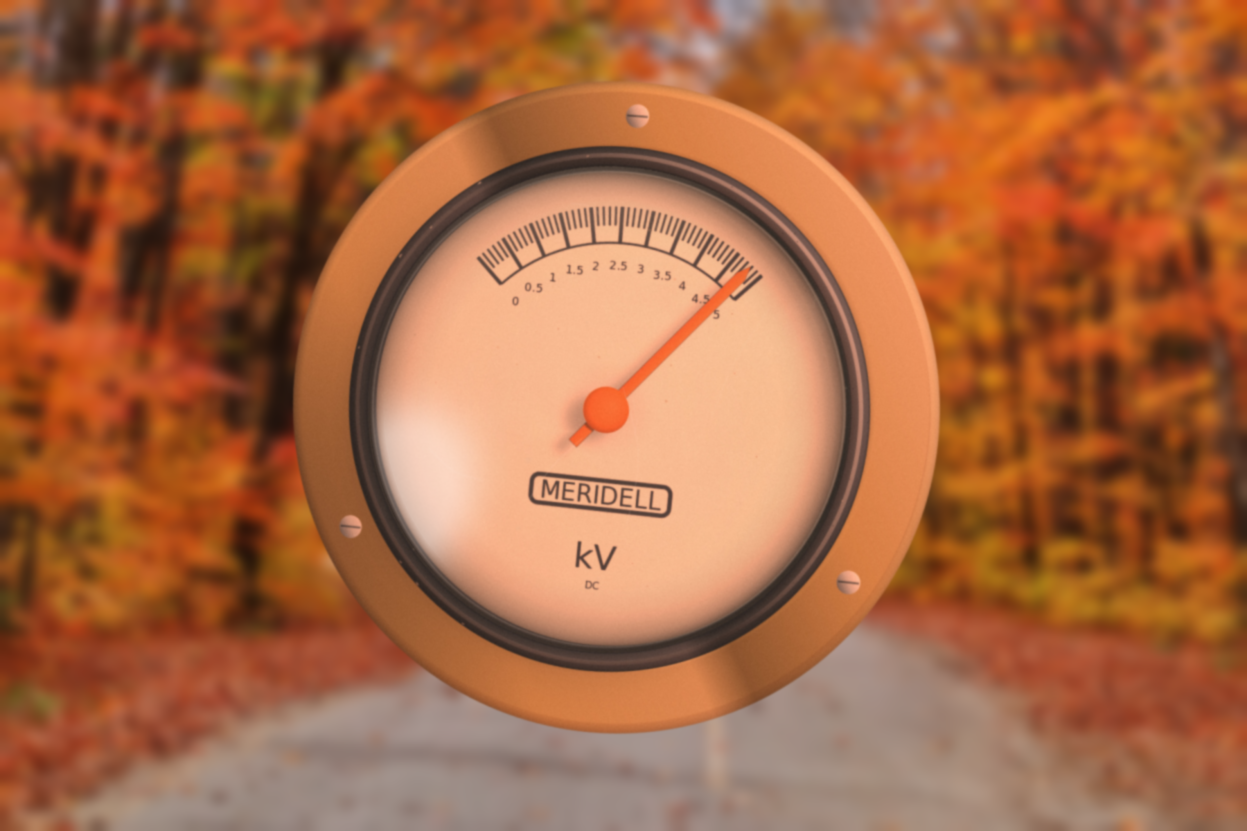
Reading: 4.8 kV
